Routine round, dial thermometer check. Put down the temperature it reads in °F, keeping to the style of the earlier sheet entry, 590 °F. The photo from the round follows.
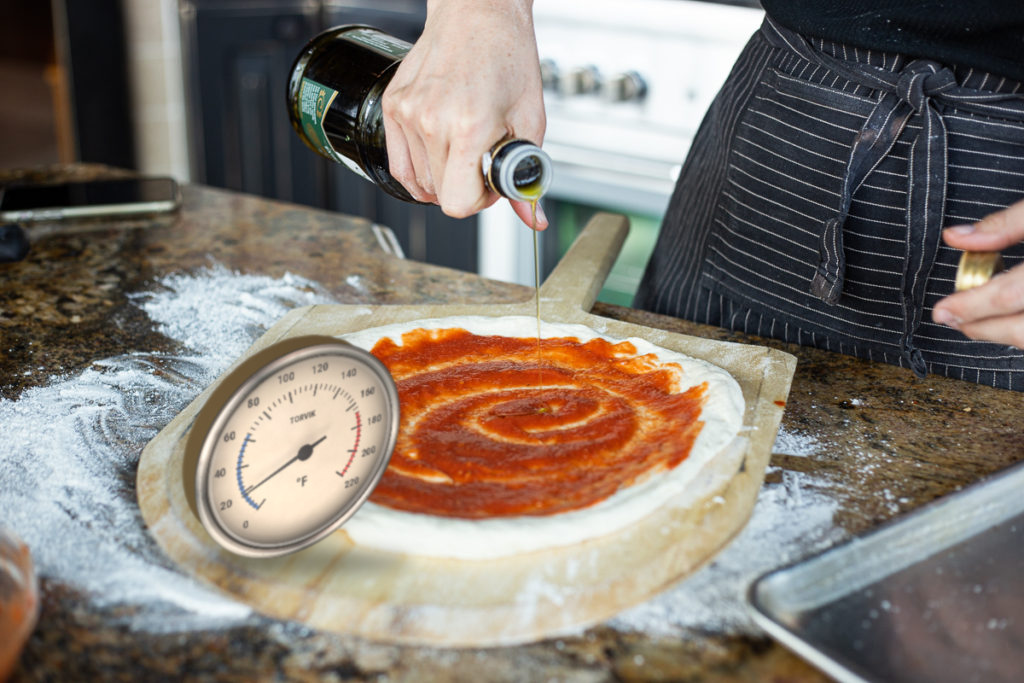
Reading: 20 °F
